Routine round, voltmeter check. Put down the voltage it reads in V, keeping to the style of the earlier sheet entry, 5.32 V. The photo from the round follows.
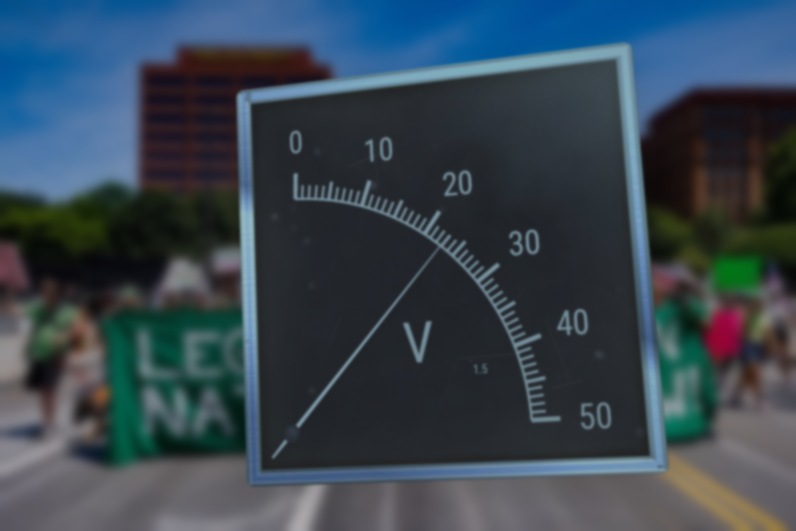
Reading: 23 V
